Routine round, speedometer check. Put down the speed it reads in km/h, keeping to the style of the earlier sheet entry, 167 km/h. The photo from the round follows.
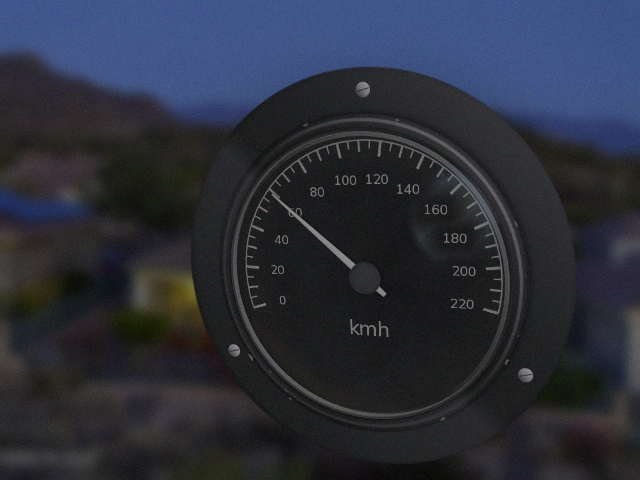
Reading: 60 km/h
